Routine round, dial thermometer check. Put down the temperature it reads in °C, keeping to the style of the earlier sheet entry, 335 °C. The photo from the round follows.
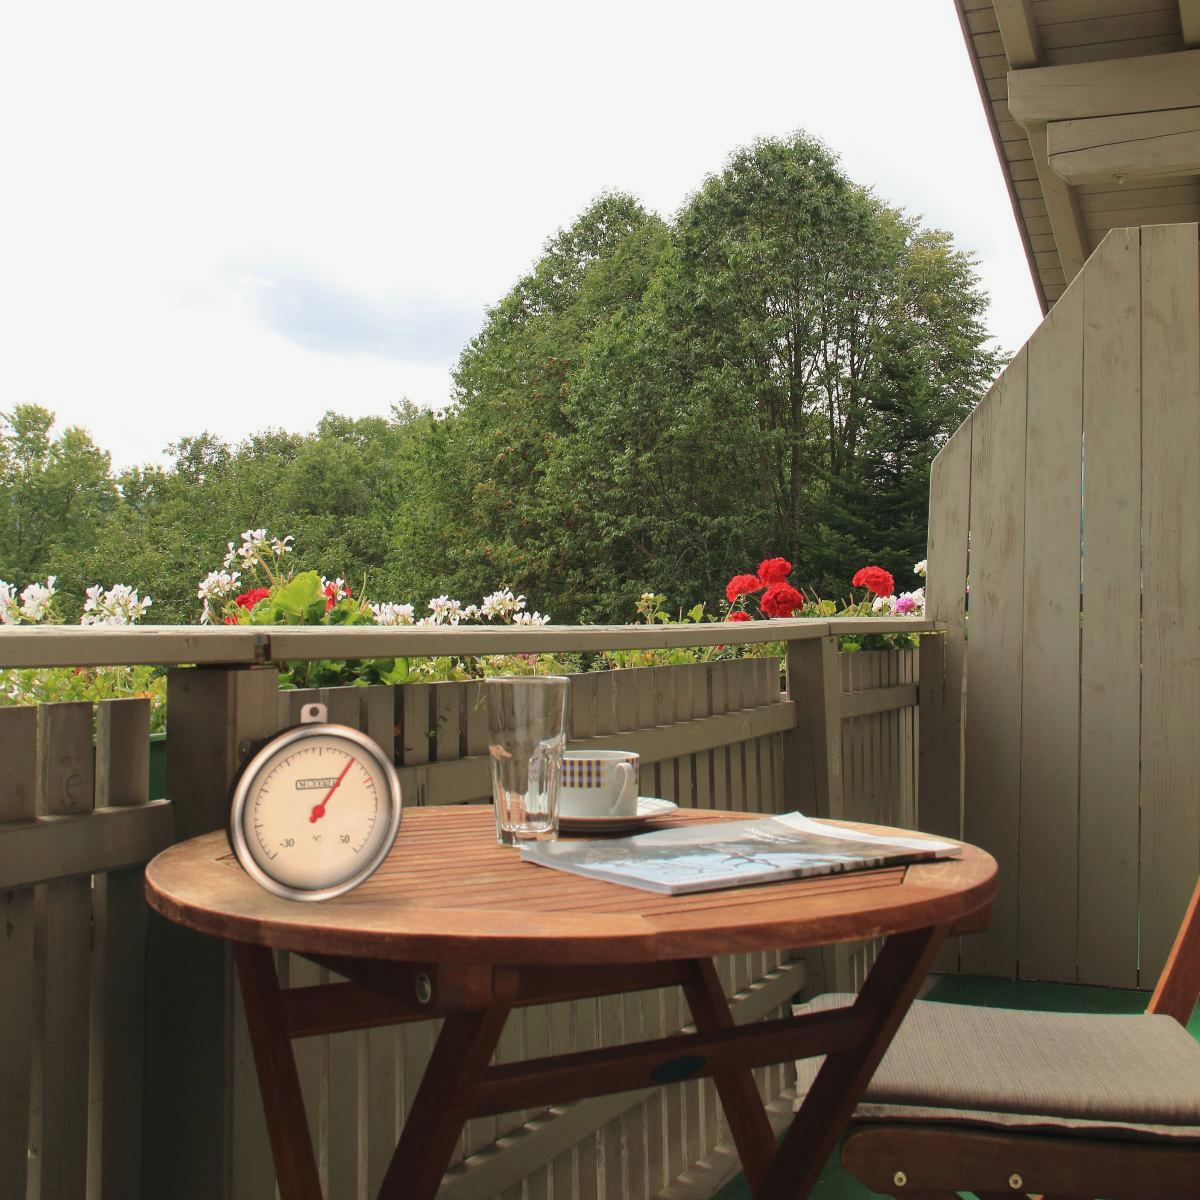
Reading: 20 °C
